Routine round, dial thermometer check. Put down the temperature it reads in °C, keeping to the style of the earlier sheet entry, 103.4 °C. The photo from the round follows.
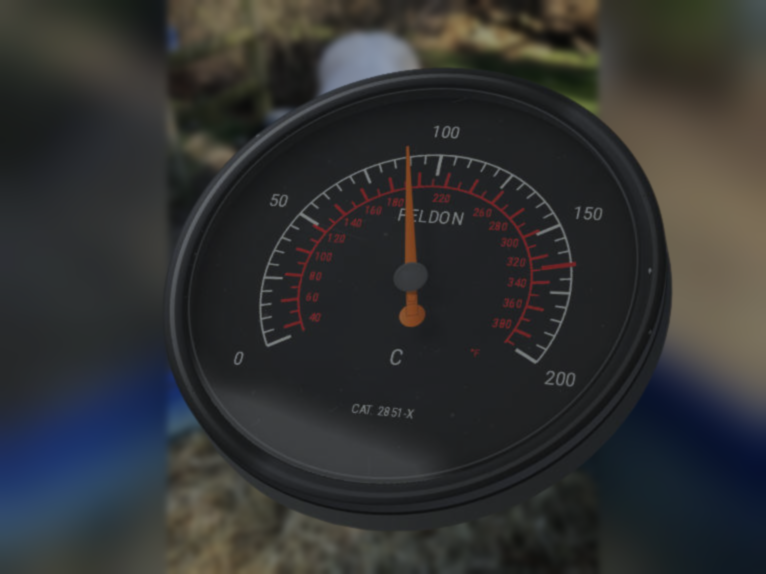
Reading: 90 °C
